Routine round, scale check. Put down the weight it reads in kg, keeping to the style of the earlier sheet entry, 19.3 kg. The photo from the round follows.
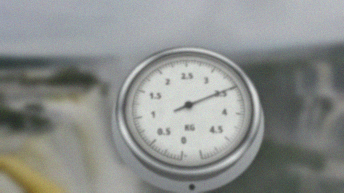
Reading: 3.5 kg
